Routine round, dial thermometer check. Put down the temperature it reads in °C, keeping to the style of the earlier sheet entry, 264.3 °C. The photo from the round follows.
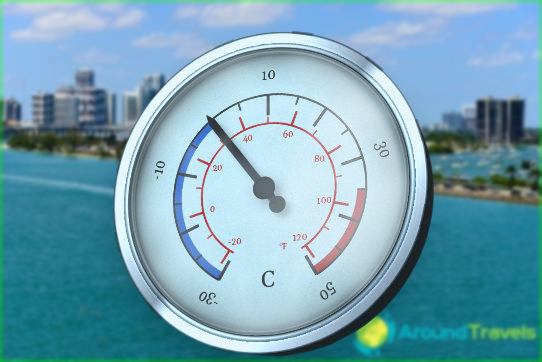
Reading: 0 °C
